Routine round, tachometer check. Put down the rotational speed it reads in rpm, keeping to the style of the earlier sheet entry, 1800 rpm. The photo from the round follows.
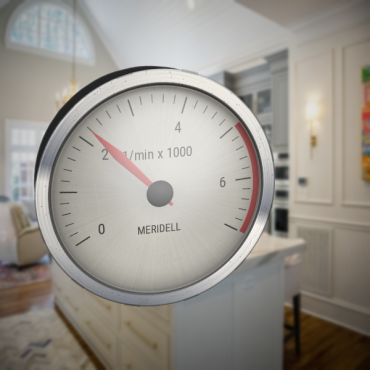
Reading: 2200 rpm
